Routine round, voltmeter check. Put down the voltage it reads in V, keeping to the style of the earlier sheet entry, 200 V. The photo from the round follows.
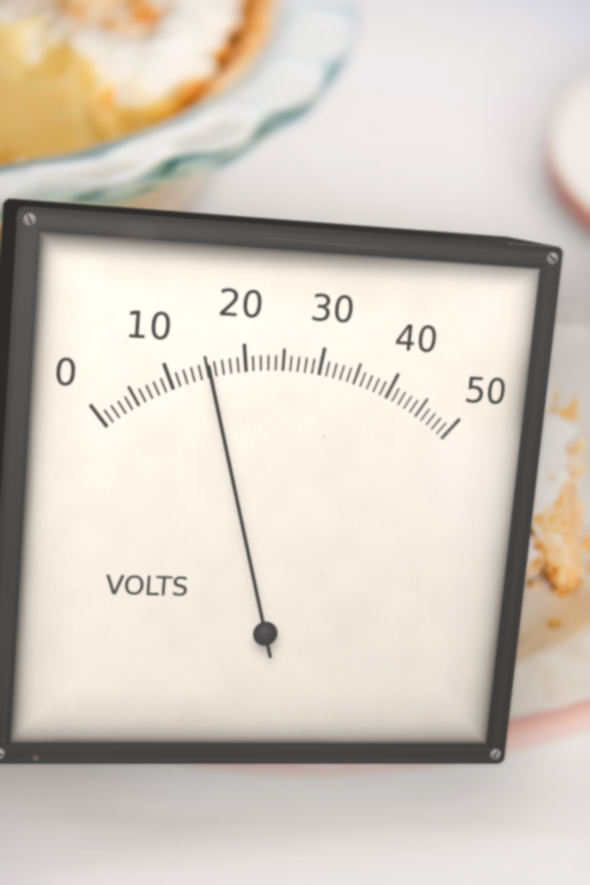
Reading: 15 V
